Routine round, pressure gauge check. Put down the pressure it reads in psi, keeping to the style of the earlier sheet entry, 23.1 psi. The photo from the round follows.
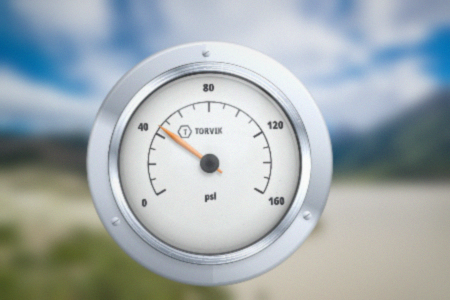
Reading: 45 psi
